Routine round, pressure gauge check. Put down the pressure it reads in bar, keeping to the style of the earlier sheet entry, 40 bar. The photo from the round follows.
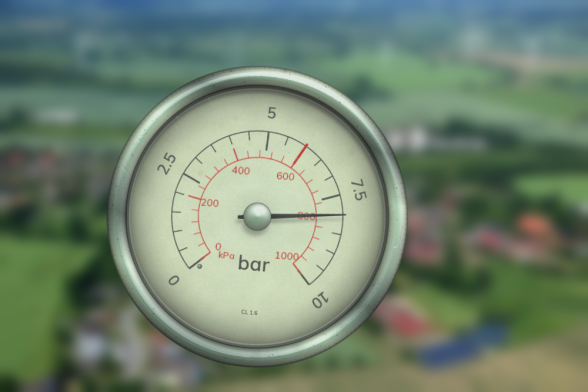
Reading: 8 bar
